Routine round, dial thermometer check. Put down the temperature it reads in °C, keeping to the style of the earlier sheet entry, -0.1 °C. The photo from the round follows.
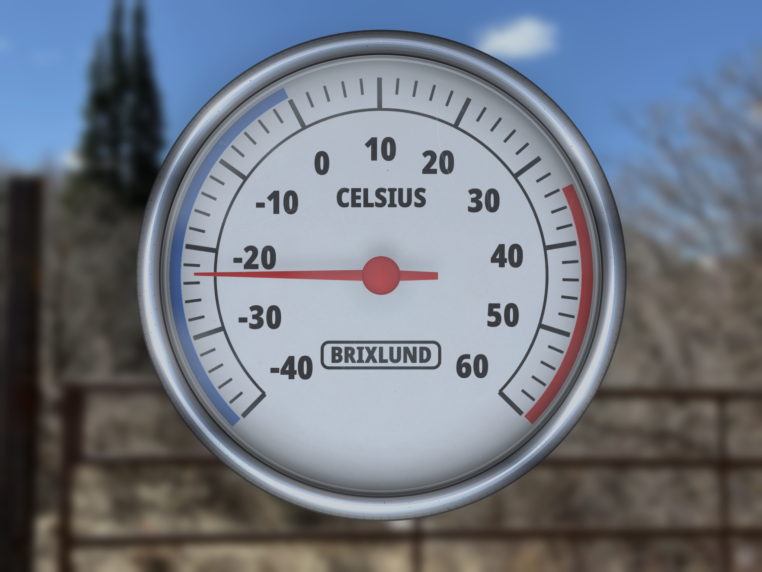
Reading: -23 °C
